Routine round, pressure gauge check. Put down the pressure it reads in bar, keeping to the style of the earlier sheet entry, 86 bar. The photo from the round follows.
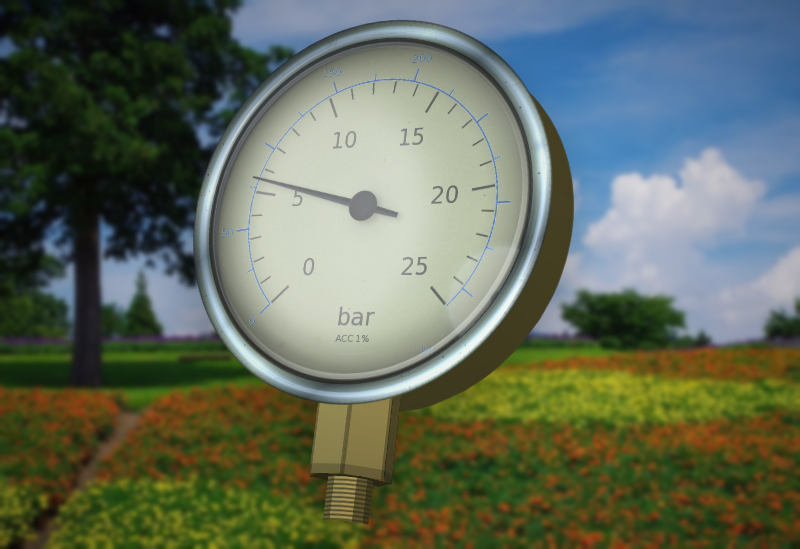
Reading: 5.5 bar
